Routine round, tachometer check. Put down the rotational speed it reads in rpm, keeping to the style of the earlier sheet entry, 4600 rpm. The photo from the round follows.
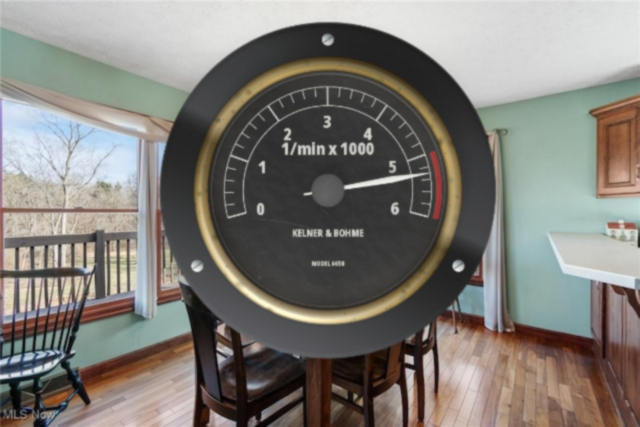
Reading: 5300 rpm
